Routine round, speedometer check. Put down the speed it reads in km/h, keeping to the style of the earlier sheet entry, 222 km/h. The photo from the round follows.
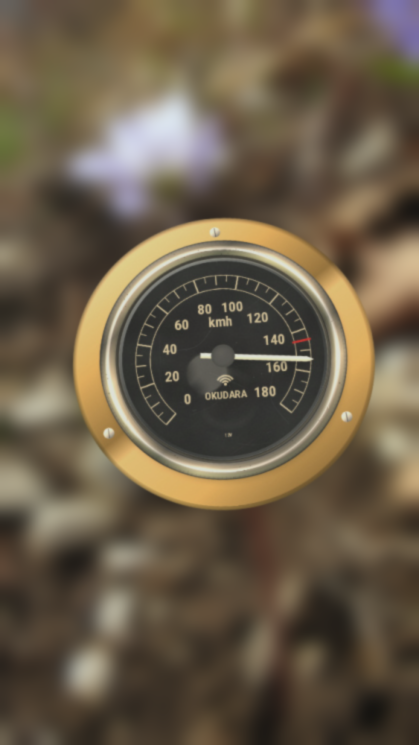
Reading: 155 km/h
